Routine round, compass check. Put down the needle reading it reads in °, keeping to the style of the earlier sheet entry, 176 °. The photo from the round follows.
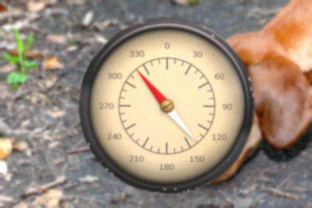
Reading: 320 °
